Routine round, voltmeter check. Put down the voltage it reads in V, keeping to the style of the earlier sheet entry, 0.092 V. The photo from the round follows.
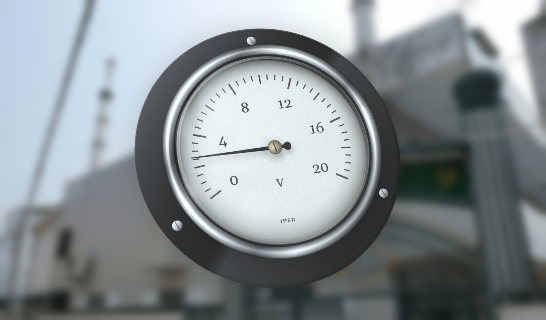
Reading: 2.5 V
